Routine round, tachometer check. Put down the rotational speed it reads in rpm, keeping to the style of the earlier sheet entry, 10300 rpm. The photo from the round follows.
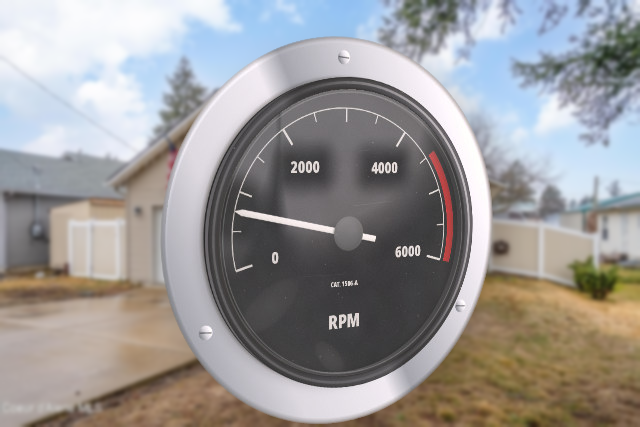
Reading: 750 rpm
